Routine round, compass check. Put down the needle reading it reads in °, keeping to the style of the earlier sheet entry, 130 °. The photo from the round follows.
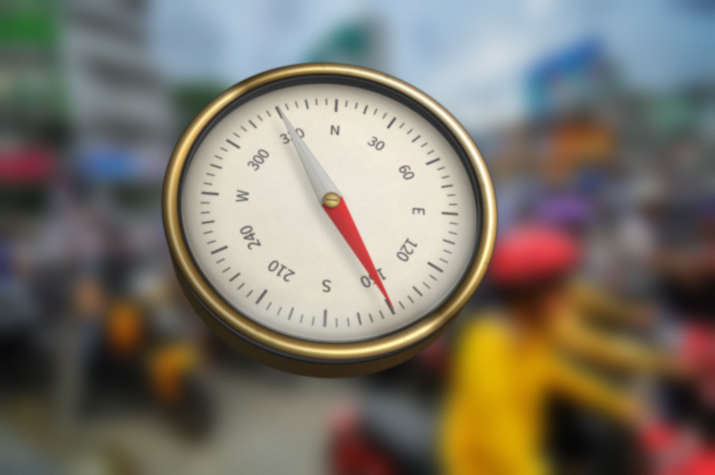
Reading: 150 °
